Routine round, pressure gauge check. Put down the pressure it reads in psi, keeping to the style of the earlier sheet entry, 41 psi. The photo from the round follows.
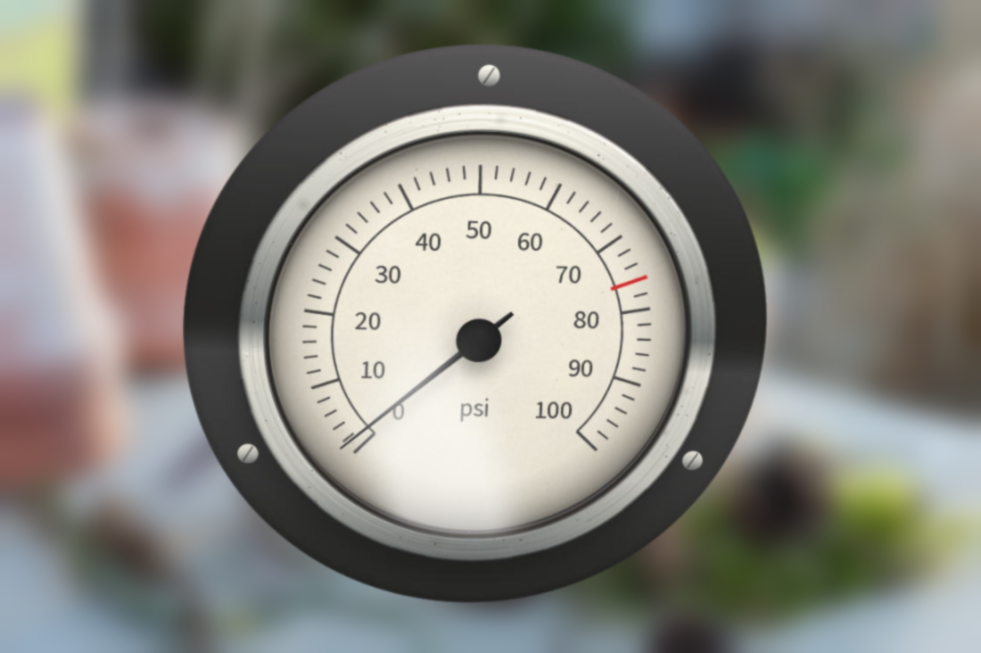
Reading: 2 psi
